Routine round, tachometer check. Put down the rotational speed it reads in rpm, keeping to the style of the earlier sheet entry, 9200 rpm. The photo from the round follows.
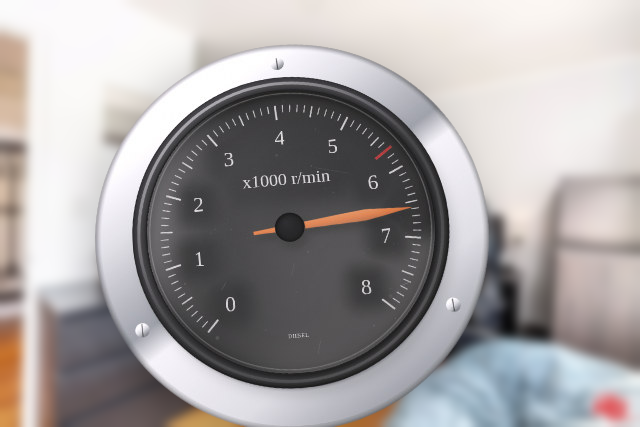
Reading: 6600 rpm
